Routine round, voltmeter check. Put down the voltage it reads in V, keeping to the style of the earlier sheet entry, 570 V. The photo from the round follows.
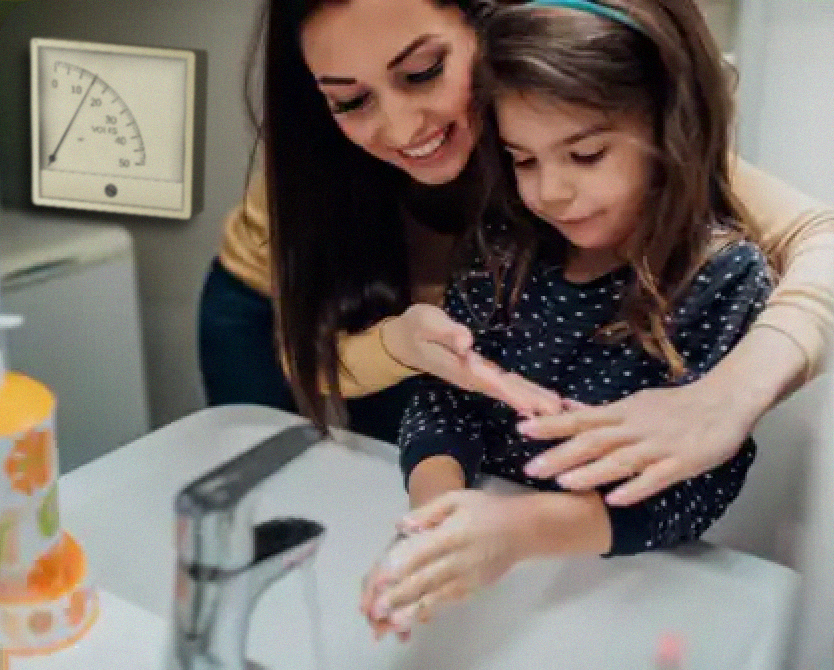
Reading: 15 V
